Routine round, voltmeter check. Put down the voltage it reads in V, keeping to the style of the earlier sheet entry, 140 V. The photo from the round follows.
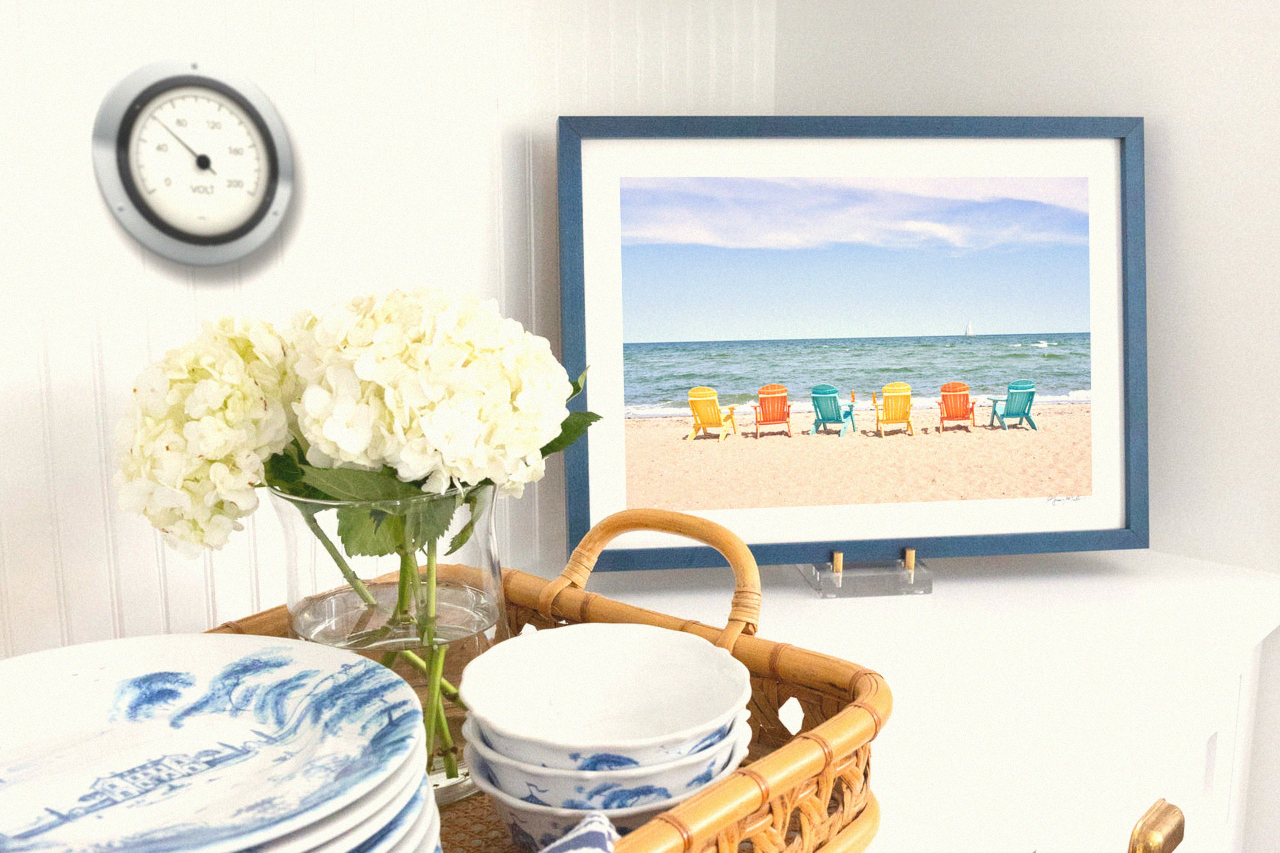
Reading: 60 V
